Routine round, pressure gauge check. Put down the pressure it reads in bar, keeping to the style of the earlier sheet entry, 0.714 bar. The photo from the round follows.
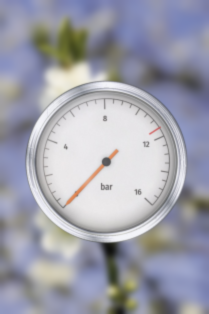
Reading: 0 bar
